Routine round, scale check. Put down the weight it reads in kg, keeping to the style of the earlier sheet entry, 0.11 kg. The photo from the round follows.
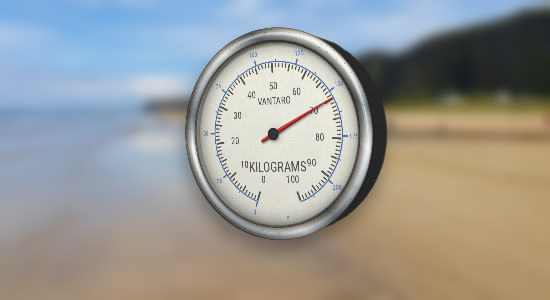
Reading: 70 kg
